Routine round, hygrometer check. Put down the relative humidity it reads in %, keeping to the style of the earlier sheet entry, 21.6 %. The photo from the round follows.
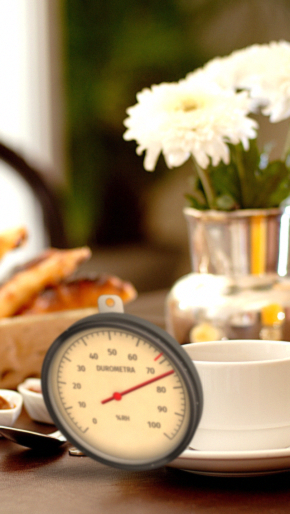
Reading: 74 %
